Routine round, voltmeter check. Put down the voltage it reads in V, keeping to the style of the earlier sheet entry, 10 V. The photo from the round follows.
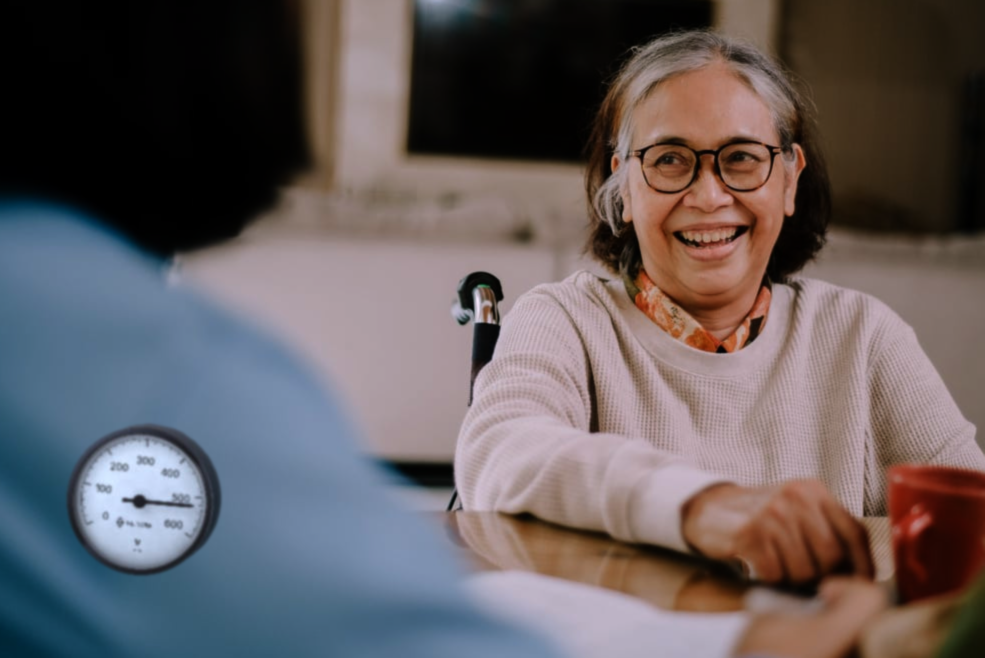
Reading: 520 V
